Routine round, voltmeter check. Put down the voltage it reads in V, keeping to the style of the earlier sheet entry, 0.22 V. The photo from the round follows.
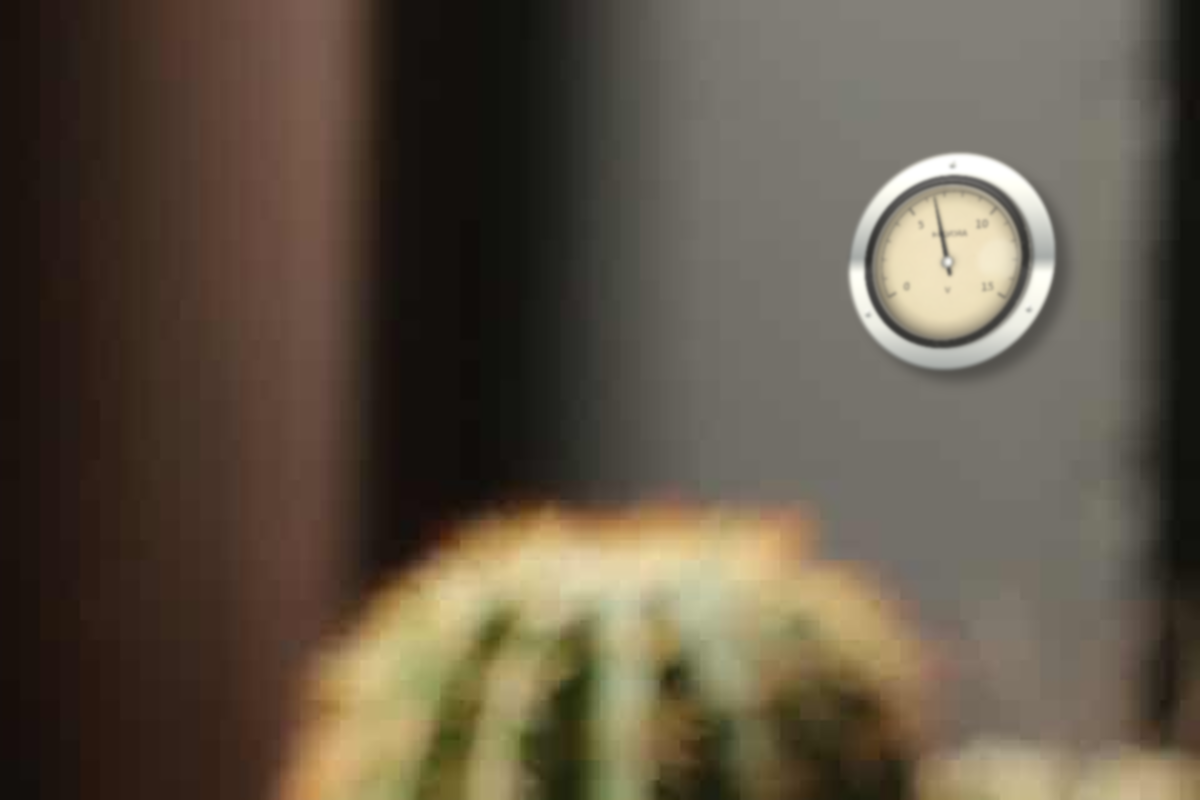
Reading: 6.5 V
